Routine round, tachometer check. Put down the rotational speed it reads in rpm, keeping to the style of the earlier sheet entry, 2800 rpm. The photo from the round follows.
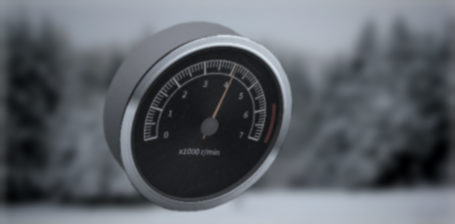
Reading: 4000 rpm
